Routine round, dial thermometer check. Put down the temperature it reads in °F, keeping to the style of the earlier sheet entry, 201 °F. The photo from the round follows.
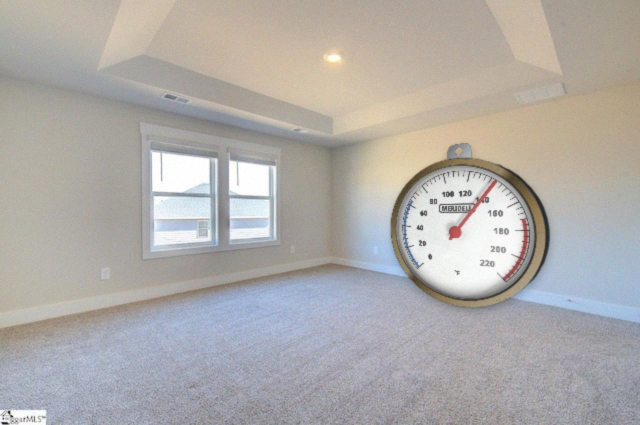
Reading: 140 °F
